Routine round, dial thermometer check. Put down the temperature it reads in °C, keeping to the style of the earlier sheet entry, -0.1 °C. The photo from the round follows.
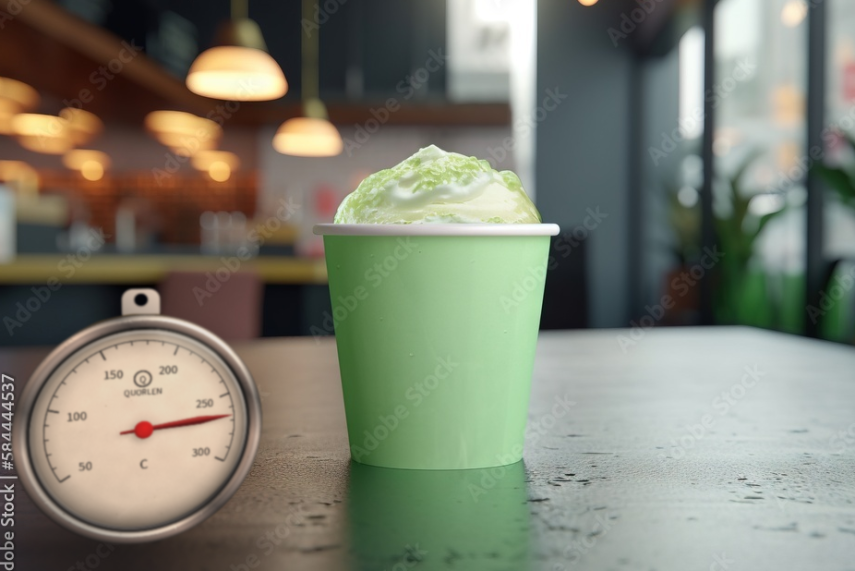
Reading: 265 °C
